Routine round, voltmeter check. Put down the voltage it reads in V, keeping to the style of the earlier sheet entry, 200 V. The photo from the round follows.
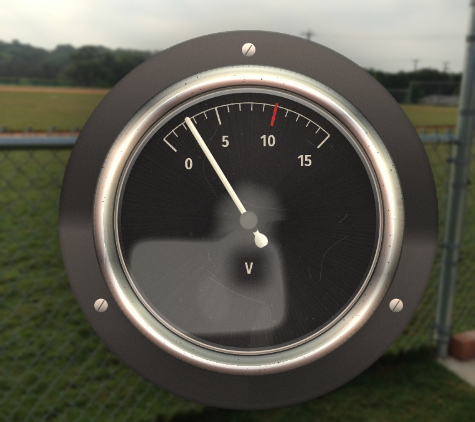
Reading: 2.5 V
